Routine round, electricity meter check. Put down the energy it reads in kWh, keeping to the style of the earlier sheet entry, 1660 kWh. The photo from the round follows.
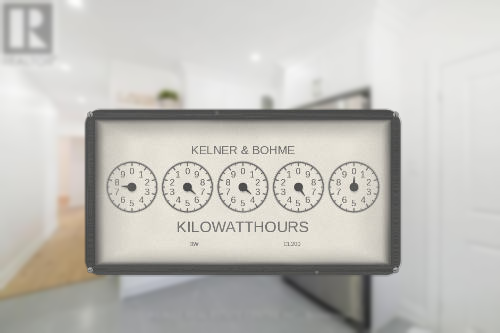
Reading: 76360 kWh
